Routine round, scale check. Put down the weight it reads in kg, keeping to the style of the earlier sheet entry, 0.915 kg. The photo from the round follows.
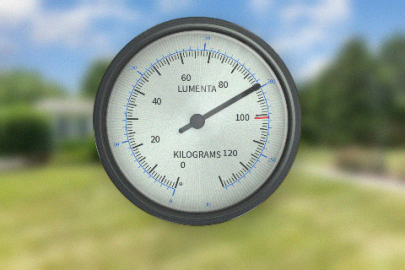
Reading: 90 kg
